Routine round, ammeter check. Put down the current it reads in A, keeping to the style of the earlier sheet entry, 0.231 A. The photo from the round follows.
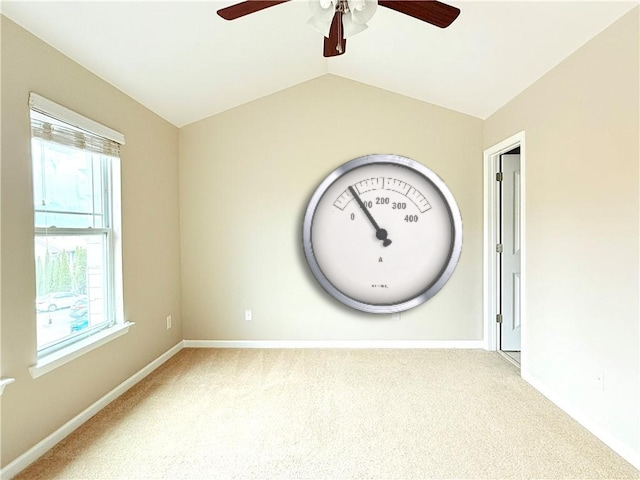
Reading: 80 A
